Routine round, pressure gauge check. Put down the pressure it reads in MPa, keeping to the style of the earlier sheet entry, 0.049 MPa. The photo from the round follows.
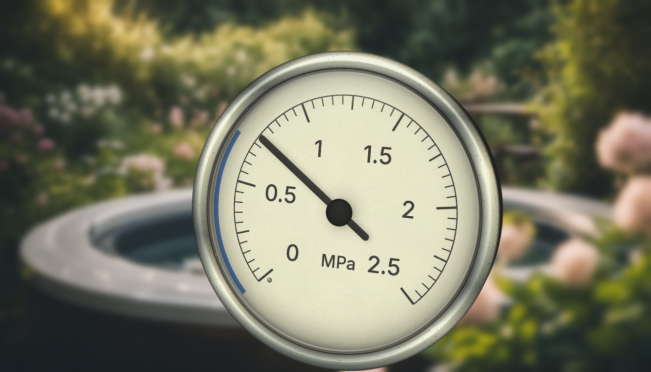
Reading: 0.75 MPa
